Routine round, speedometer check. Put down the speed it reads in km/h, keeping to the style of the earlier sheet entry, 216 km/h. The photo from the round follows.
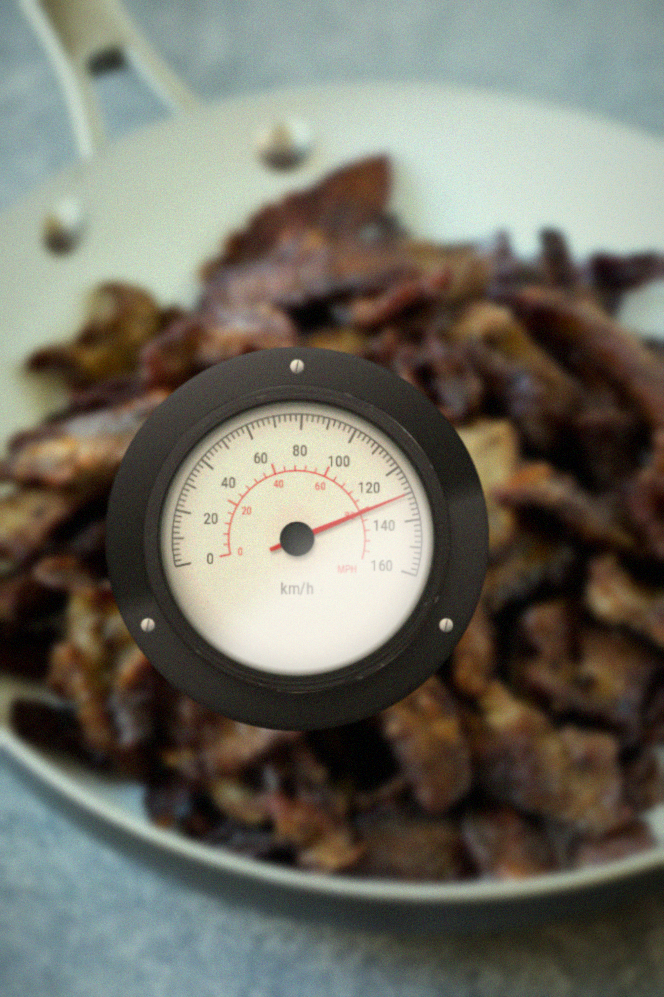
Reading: 130 km/h
